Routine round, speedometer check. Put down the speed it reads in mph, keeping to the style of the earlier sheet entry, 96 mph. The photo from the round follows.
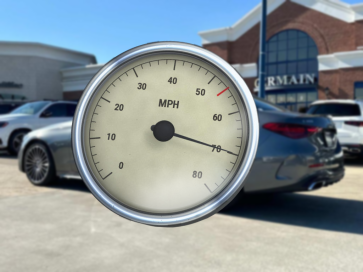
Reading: 70 mph
